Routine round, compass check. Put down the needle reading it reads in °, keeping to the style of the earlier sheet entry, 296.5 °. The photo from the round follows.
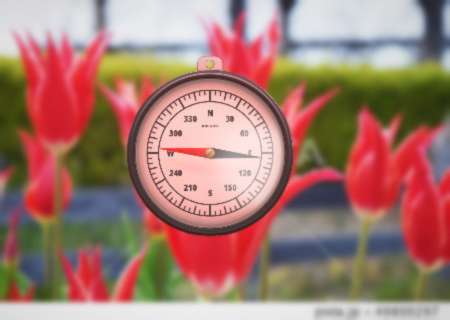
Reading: 275 °
